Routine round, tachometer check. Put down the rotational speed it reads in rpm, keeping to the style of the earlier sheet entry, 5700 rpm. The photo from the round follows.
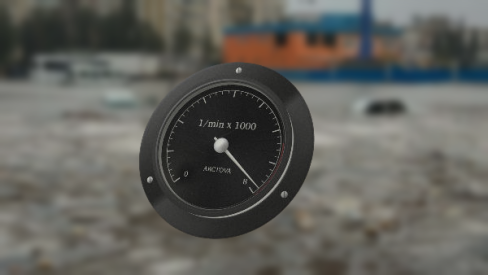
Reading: 7800 rpm
